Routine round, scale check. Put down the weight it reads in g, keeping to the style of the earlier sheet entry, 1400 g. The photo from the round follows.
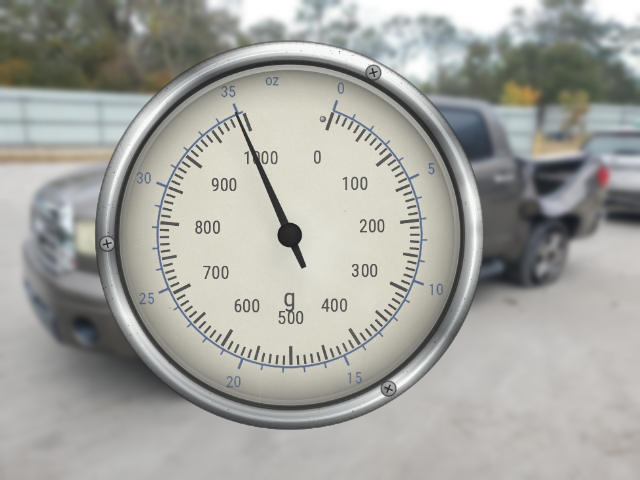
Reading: 990 g
